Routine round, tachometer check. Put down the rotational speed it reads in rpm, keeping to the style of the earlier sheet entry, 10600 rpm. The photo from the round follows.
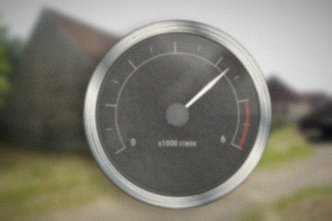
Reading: 4250 rpm
